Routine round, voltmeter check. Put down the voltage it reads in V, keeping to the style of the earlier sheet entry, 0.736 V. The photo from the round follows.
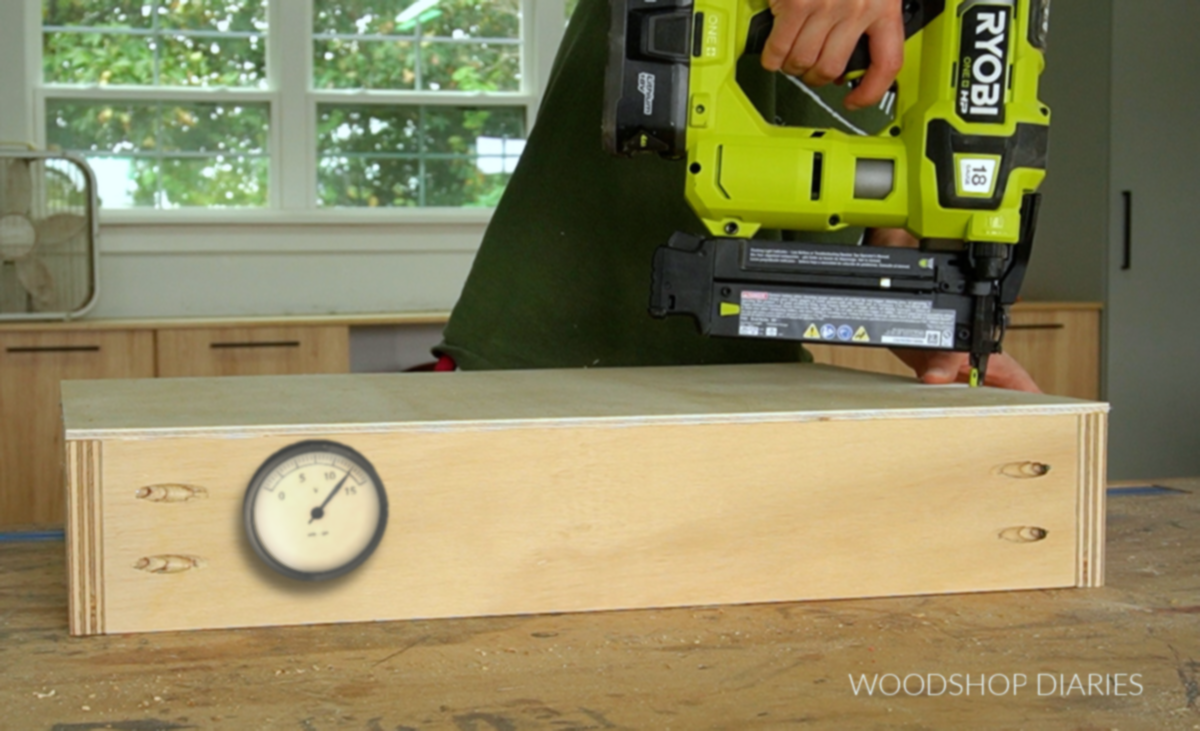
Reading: 12.5 V
